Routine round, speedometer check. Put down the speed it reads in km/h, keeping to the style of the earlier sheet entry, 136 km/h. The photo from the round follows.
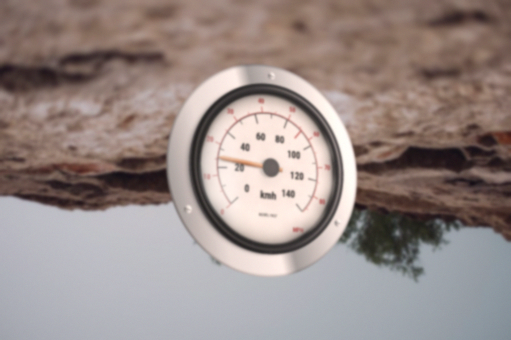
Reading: 25 km/h
